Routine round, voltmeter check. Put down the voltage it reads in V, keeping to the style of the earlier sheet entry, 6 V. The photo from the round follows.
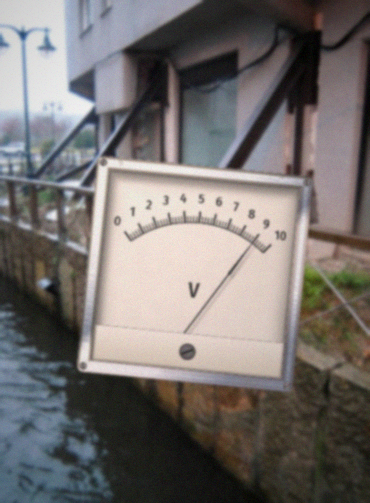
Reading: 9 V
